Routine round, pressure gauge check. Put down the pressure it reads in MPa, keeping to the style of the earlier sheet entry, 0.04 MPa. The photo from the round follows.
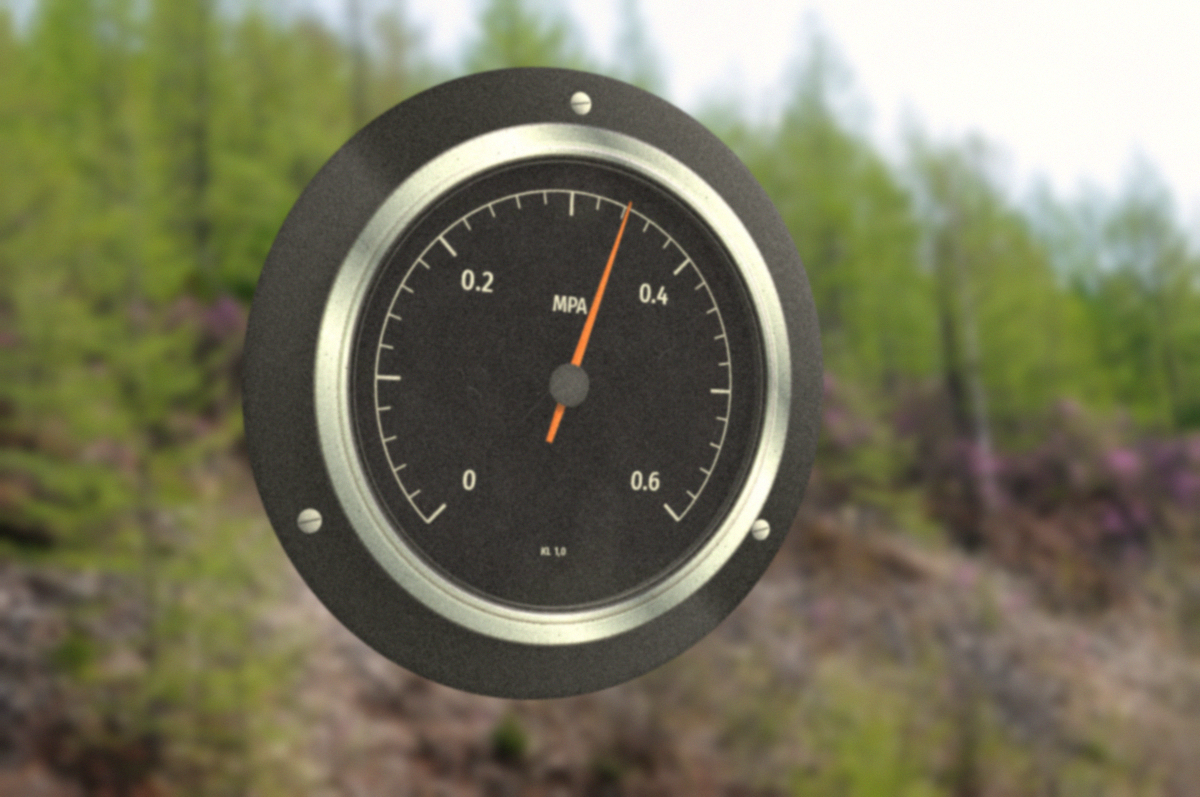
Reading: 0.34 MPa
